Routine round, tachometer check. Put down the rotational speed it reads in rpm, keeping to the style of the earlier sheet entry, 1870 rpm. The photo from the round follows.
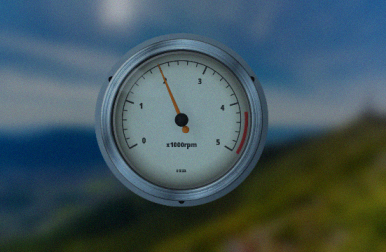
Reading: 2000 rpm
